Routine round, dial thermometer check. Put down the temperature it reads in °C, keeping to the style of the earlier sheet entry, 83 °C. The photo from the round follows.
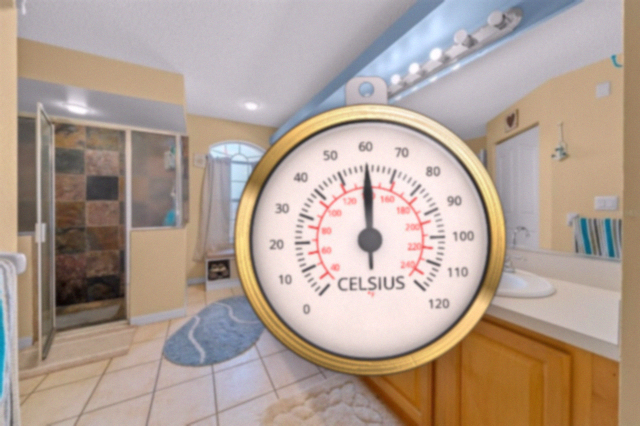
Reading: 60 °C
